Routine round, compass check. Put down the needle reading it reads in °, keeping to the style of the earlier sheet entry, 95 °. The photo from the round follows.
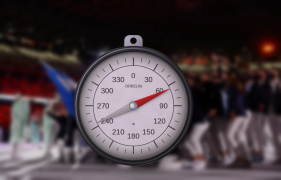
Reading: 65 °
